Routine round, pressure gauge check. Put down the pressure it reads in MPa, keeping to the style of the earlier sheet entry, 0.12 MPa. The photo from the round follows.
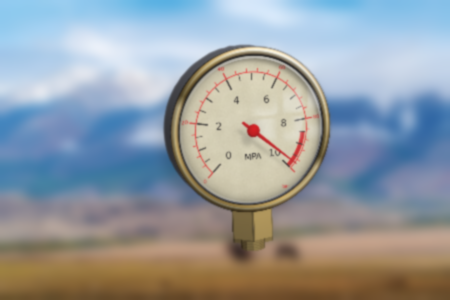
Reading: 9.75 MPa
